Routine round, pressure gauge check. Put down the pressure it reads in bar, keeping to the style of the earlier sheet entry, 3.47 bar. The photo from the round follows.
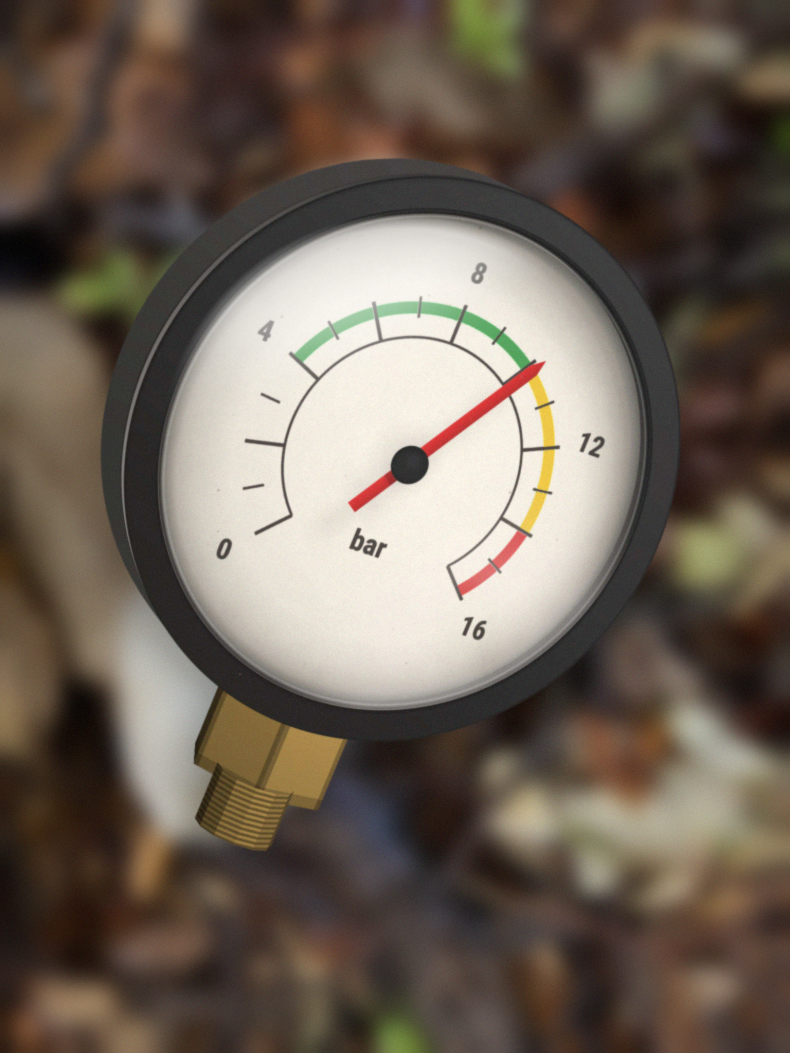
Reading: 10 bar
